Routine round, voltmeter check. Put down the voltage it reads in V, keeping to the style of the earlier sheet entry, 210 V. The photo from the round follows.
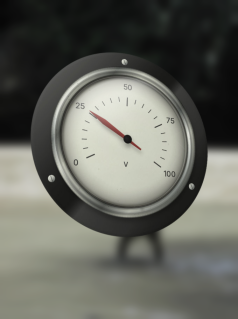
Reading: 25 V
